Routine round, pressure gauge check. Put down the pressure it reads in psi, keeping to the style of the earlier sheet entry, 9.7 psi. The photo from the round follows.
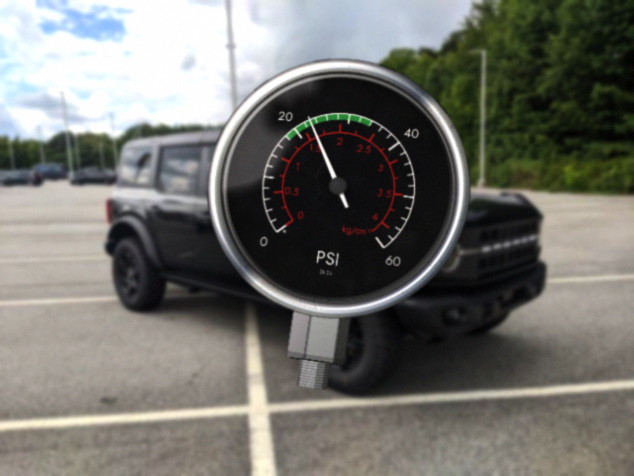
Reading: 23 psi
